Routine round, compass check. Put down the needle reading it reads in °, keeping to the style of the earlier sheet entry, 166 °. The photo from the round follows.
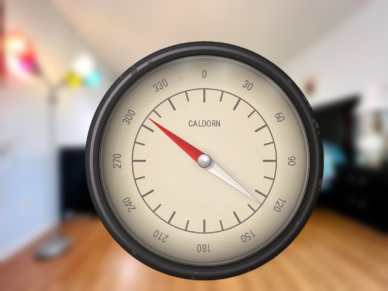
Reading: 307.5 °
